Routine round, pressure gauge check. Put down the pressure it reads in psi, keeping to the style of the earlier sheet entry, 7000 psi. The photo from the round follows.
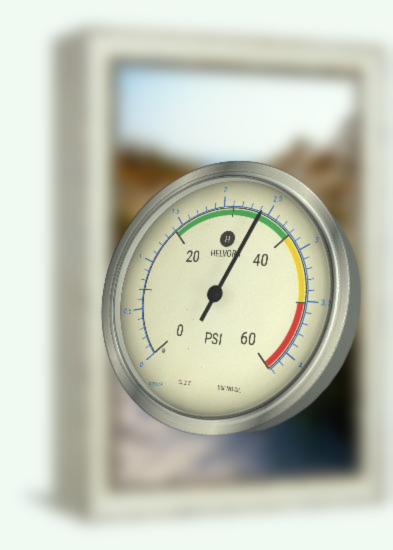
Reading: 35 psi
